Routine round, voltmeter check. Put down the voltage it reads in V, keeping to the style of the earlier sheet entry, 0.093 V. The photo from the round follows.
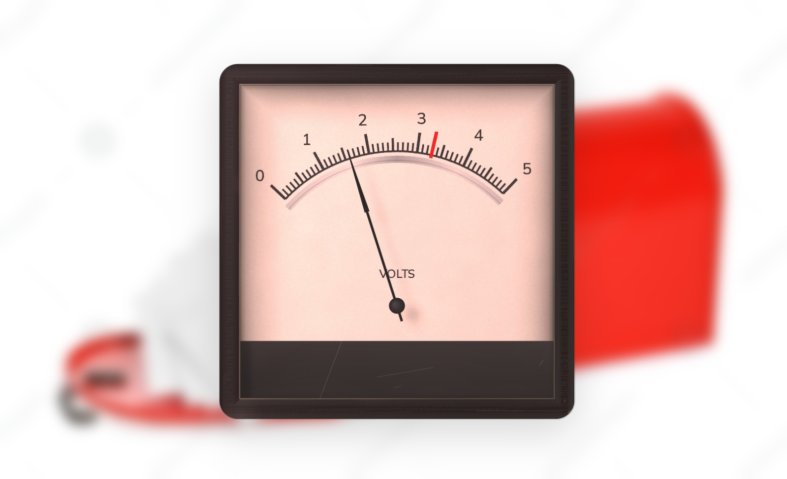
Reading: 1.6 V
